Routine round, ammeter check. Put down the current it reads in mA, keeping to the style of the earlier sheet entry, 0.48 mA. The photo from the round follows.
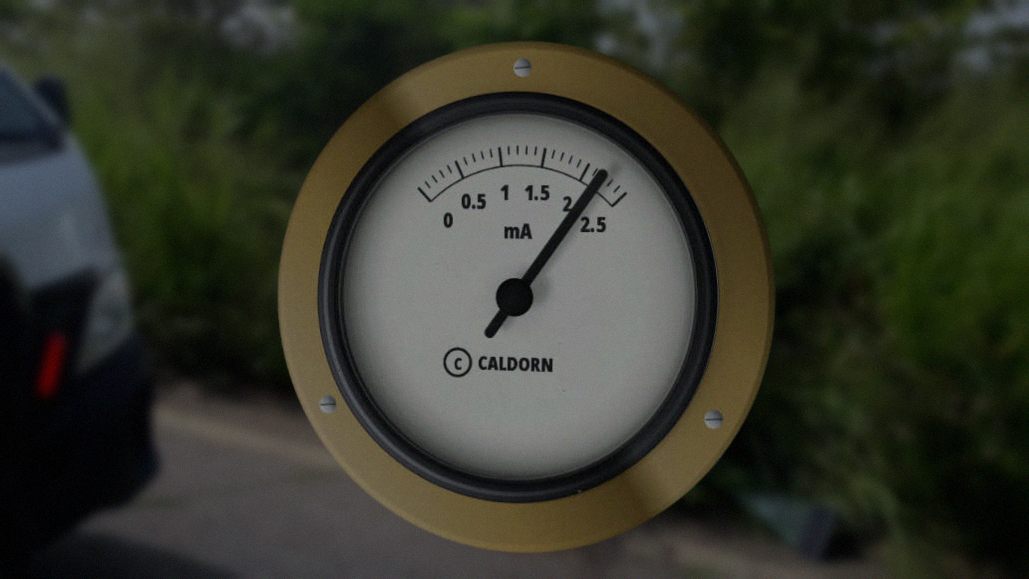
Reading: 2.2 mA
